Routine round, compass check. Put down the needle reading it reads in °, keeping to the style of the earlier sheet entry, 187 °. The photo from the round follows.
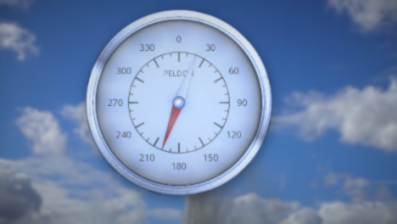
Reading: 200 °
